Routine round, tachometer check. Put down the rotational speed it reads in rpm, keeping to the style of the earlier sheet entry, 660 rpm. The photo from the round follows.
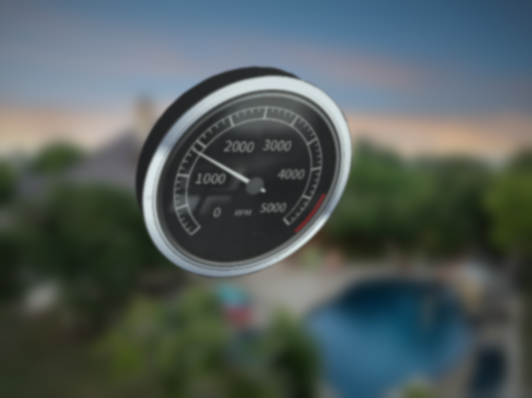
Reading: 1400 rpm
